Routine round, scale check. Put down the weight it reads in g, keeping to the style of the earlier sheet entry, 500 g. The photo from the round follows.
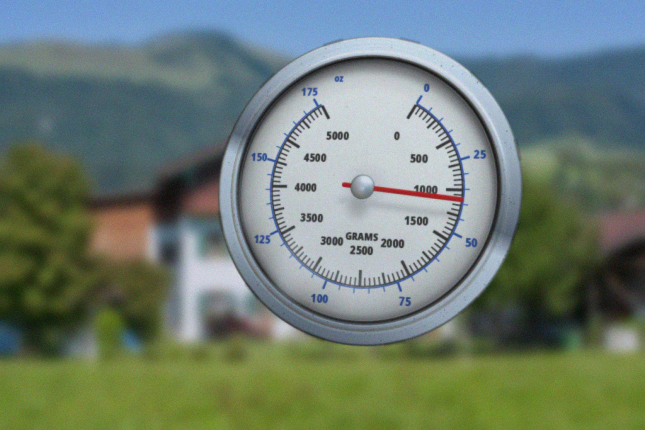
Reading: 1100 g
